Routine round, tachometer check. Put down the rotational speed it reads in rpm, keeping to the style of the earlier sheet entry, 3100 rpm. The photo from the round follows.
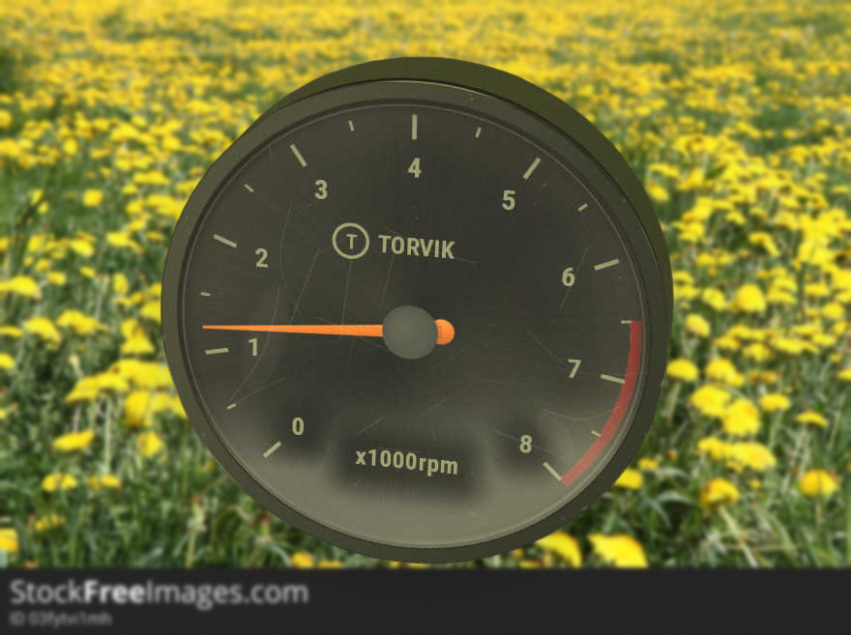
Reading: 1250 rpm
